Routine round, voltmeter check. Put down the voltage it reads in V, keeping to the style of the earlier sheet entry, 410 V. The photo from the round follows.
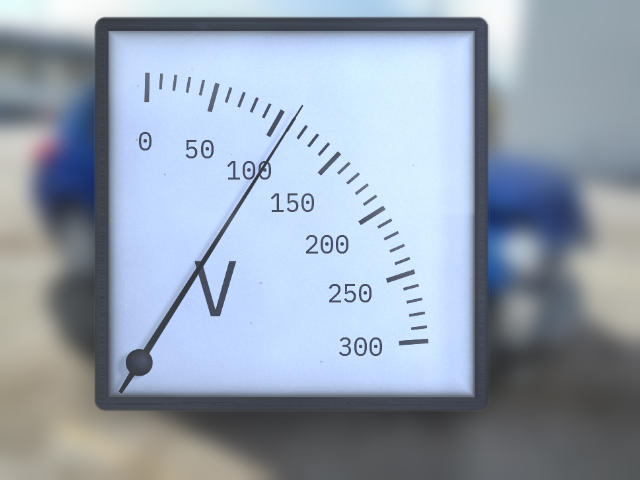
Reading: 110 V
